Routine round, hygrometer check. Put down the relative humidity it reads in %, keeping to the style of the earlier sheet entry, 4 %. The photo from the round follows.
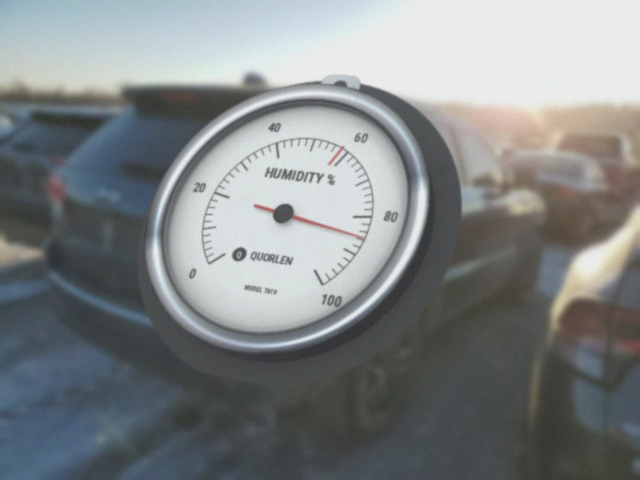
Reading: 86 %
